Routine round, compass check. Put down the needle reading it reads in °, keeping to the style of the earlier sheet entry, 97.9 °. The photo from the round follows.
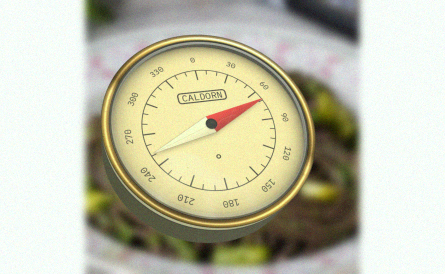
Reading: 70 °
